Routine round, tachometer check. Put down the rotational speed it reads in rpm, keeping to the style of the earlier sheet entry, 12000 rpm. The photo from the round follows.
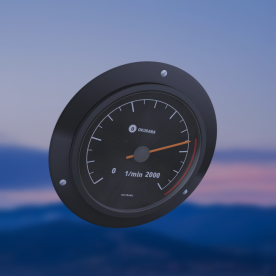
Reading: 1500 rpm
